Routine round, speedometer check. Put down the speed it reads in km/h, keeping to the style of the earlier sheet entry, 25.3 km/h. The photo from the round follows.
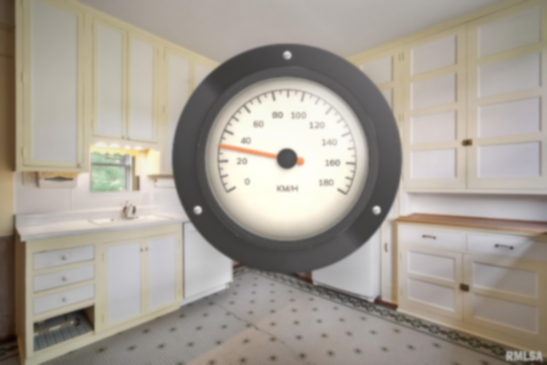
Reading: 30 km/h
